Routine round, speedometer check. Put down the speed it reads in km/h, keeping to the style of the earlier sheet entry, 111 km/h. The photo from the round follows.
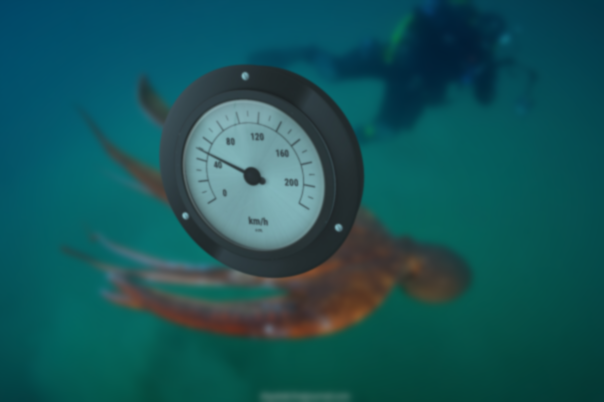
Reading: 50 km/h
